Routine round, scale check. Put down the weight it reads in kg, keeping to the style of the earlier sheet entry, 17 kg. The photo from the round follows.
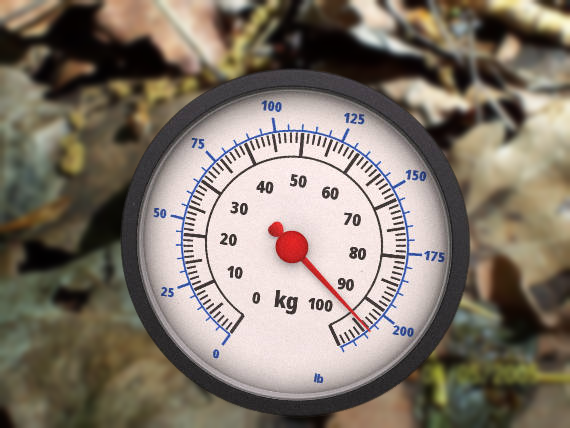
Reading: 94 kg
